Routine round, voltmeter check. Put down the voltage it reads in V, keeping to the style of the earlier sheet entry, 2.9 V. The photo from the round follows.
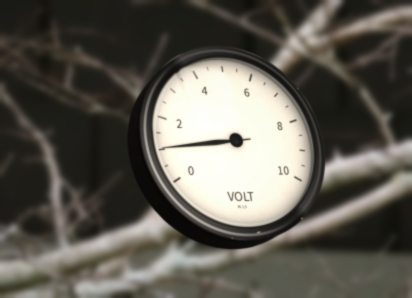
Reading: 1 V
